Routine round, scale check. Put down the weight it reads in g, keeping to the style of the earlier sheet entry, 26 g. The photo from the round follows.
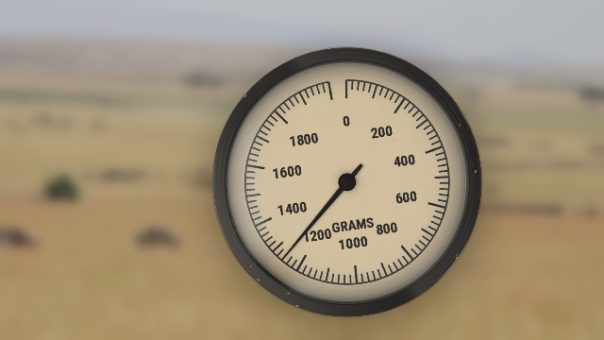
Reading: 1260 g
